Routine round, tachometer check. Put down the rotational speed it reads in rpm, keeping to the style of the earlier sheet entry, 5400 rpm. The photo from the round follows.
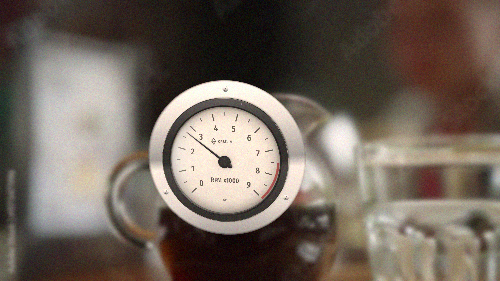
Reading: 2750 rpm
